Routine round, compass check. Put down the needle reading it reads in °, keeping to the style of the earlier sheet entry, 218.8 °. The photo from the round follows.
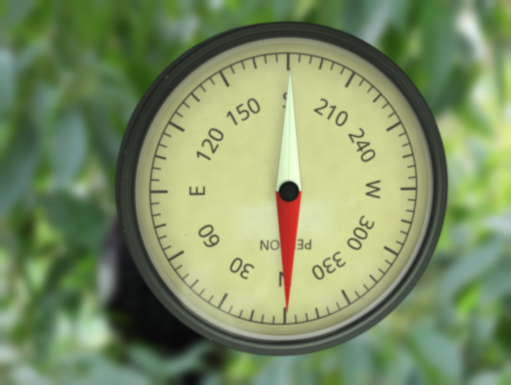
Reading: 0 °
